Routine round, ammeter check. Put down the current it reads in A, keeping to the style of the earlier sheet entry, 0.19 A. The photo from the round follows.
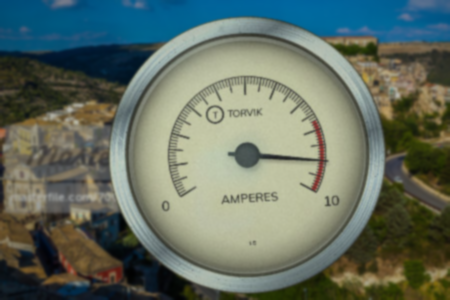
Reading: 9 A
